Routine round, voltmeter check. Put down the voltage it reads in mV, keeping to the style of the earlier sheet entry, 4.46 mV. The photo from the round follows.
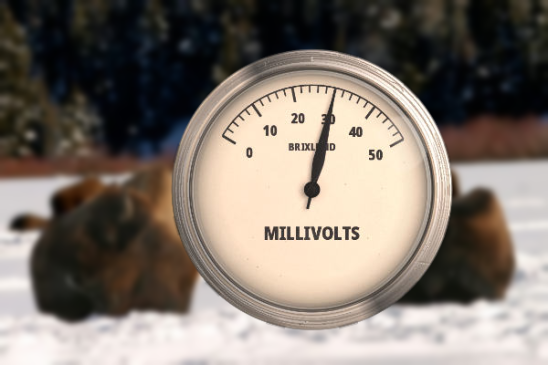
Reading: 30 mV
